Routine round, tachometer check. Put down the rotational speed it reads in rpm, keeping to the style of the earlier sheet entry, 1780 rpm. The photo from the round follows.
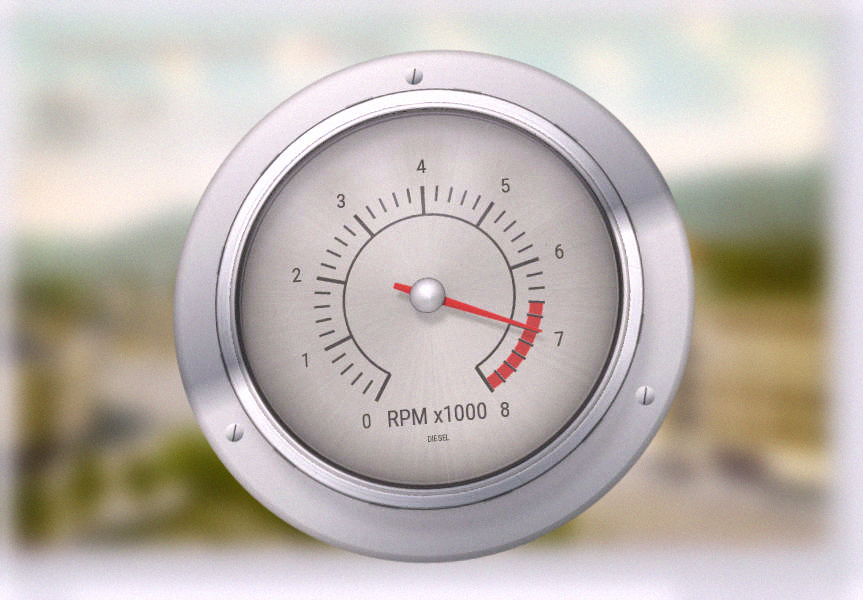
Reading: 7000 rpm
